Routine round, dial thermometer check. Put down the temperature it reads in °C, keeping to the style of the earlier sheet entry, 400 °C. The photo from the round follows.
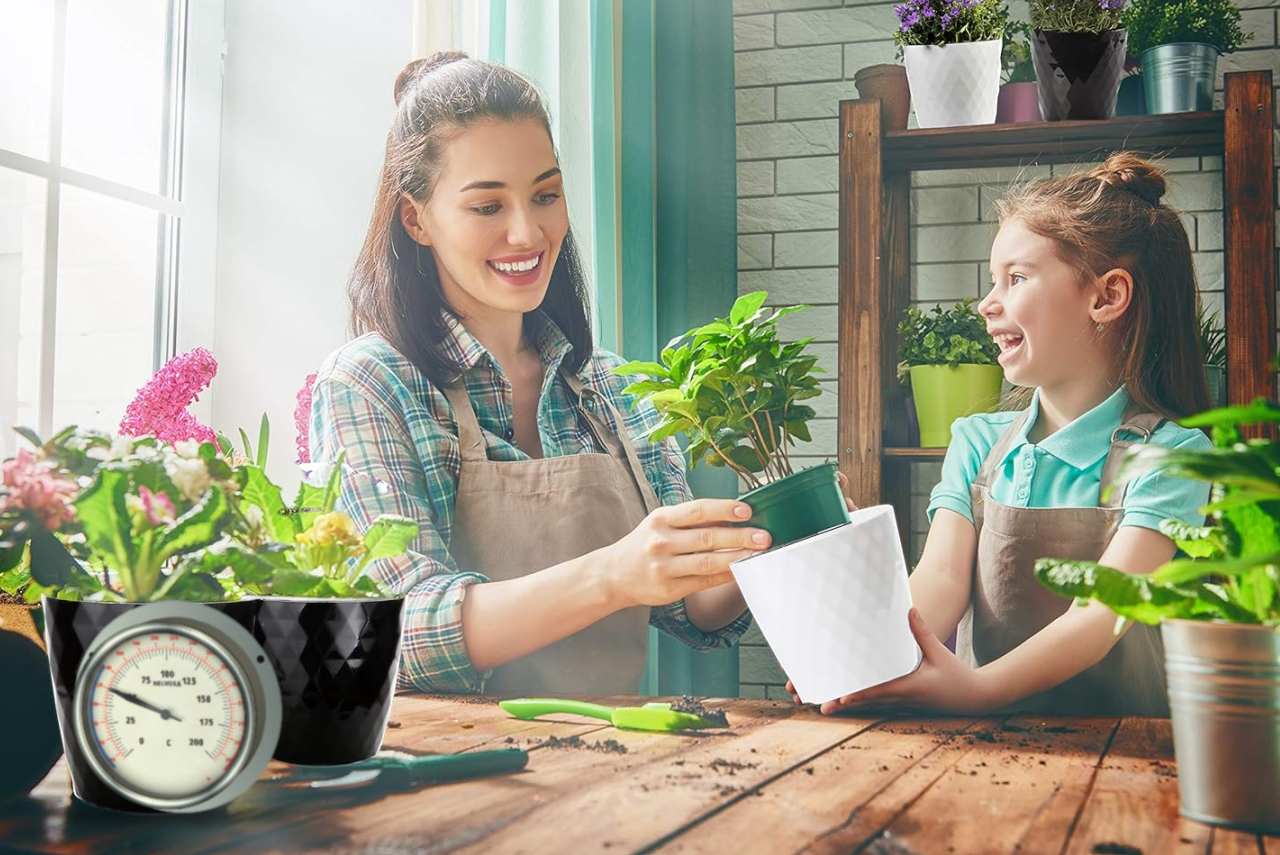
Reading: 50 °C
